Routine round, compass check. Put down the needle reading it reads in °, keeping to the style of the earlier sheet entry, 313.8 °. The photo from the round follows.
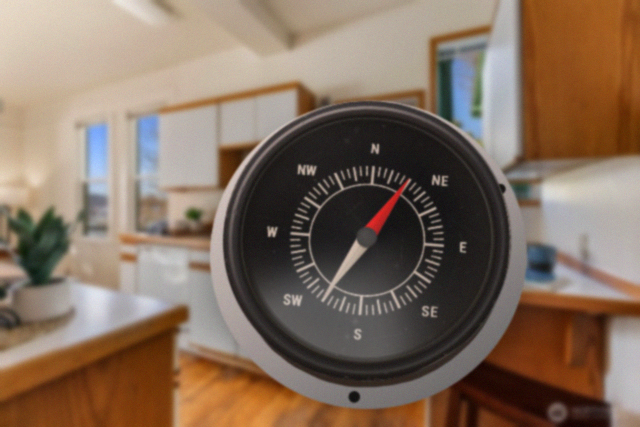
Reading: 30 °
